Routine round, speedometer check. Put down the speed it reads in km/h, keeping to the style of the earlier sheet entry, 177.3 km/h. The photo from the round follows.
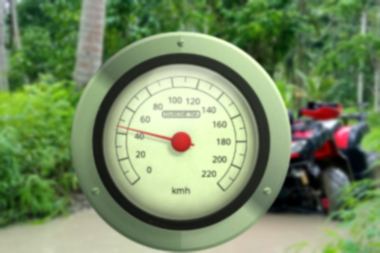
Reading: 45 km/h
